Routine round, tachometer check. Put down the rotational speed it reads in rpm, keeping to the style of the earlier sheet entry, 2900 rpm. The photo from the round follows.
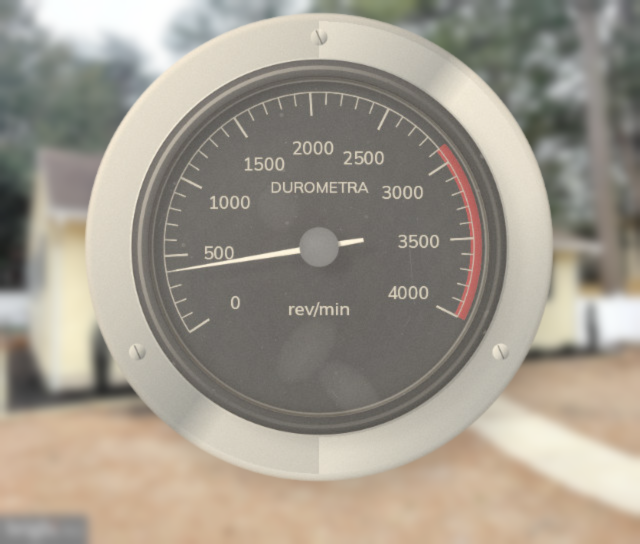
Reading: 400 rpm
